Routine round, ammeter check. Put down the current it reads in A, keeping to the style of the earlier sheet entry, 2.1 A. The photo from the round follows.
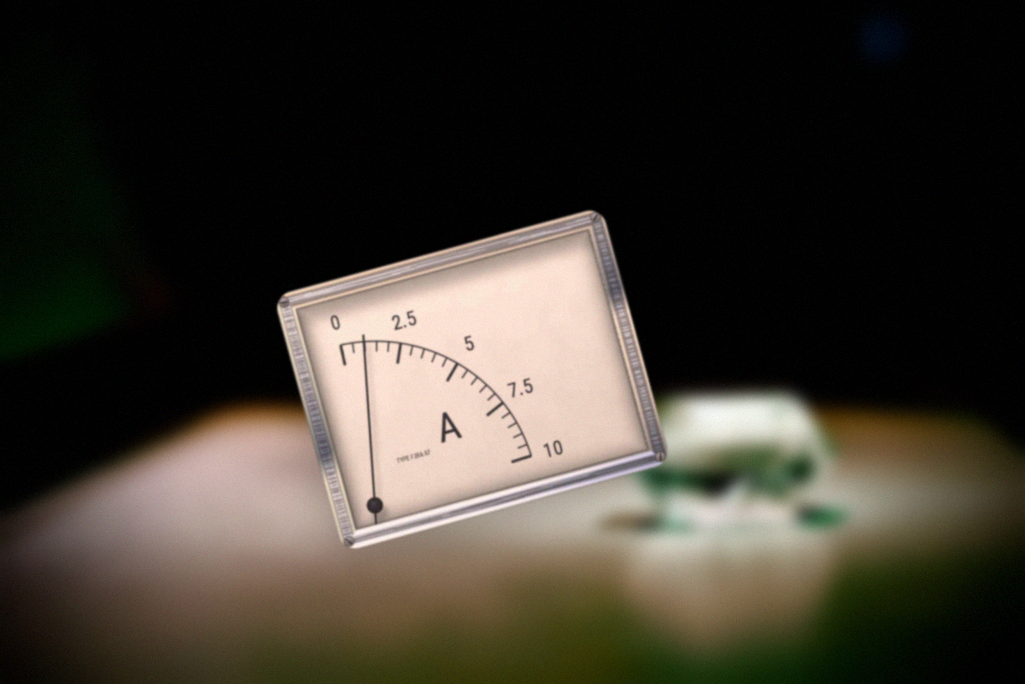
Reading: 1 A
